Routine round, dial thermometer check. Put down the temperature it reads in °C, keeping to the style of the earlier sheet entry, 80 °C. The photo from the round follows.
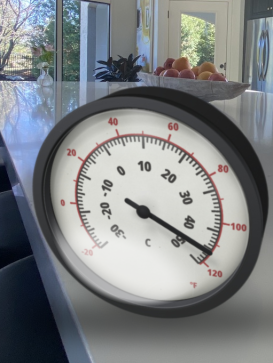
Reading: 45 °C
